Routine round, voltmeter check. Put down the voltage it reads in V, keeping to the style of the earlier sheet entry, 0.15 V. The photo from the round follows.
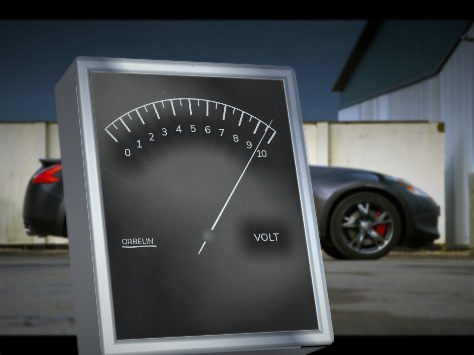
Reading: 9.5 V
